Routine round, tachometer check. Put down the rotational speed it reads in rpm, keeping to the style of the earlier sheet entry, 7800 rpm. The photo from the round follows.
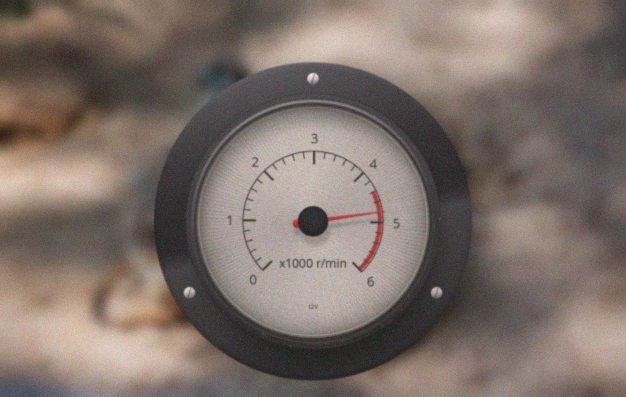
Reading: 4800 rpm
